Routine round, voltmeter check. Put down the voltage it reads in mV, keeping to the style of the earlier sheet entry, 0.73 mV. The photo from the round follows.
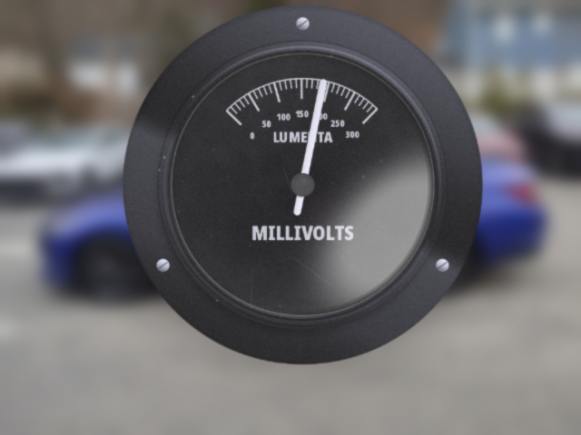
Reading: 190 mV
